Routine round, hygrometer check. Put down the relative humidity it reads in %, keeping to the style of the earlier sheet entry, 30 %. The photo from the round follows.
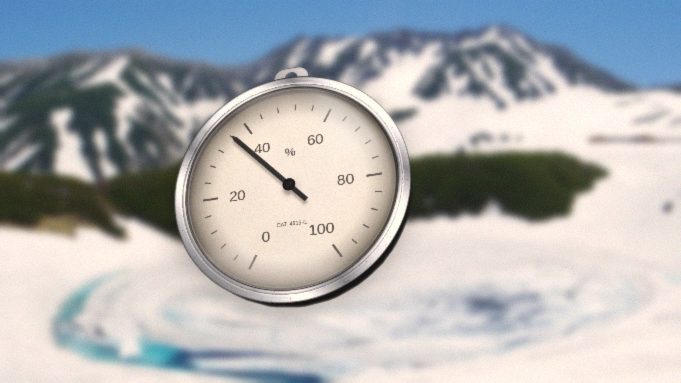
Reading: 36 %
